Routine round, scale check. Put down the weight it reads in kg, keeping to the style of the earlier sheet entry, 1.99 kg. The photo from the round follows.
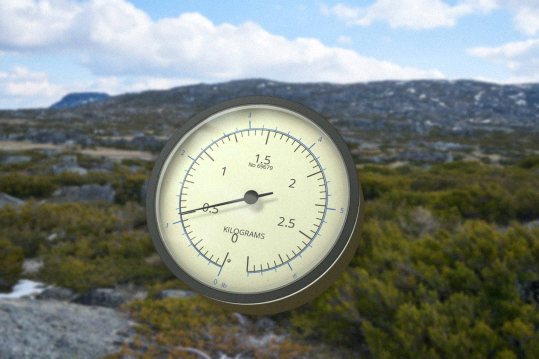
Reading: 0.5 kg
